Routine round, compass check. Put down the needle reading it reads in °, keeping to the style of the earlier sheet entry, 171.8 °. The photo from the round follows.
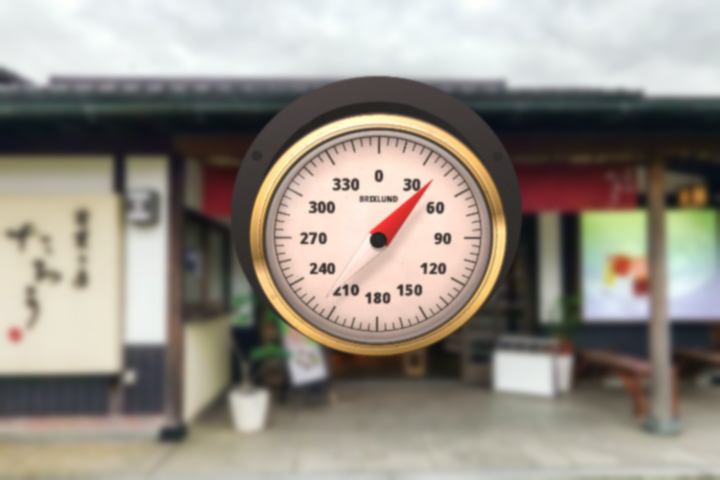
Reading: 40 °
